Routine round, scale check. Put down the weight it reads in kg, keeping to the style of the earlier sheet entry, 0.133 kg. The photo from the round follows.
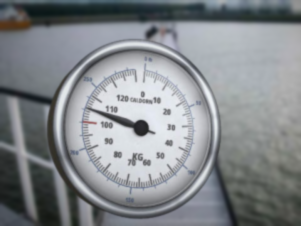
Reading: 105 kg
